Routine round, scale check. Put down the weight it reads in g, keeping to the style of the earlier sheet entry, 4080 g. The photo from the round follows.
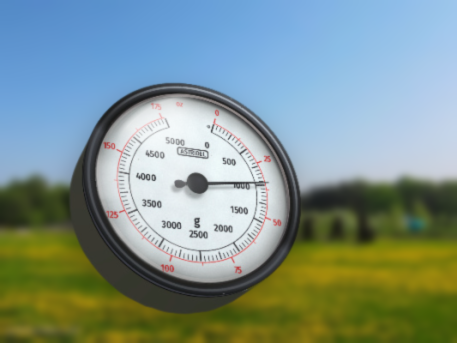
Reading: 1000 g
